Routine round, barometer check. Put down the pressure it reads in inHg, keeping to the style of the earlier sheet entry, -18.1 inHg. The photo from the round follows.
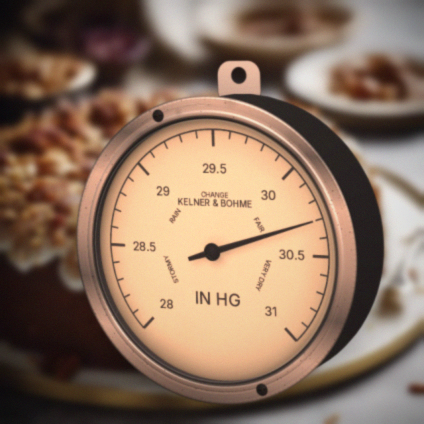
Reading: 30.3 inHg
